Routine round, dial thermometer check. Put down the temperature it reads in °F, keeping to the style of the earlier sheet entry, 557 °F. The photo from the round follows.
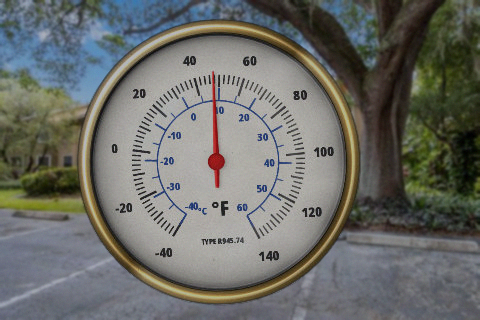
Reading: 48 °F
